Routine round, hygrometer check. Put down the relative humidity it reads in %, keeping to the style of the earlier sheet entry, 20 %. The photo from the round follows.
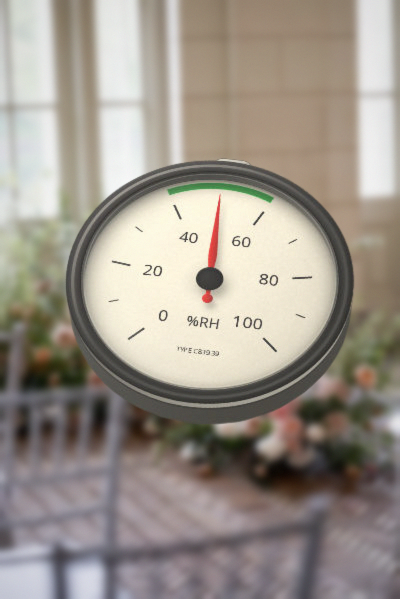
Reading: 50 %
